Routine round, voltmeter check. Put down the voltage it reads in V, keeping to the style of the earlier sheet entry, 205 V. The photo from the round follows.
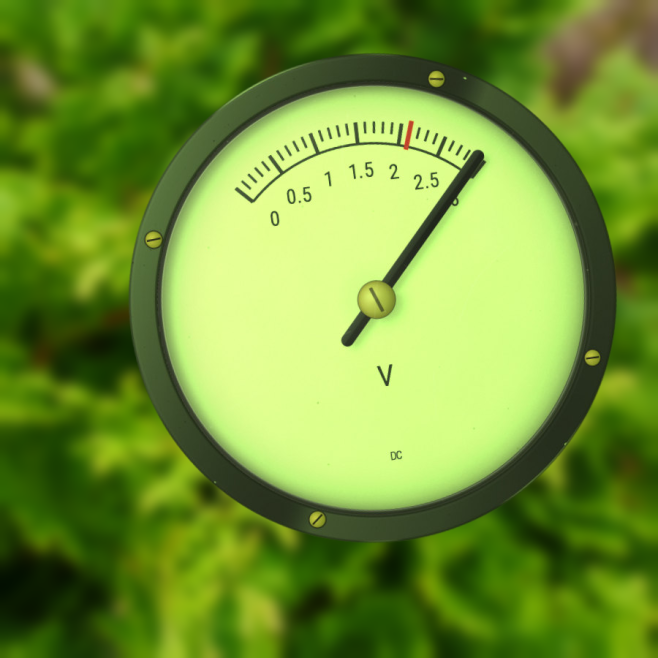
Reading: 2.9 V
